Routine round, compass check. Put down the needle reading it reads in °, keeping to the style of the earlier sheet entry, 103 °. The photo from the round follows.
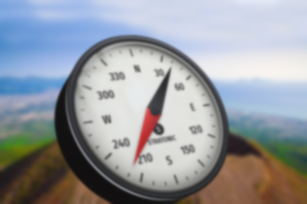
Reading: 220 °
